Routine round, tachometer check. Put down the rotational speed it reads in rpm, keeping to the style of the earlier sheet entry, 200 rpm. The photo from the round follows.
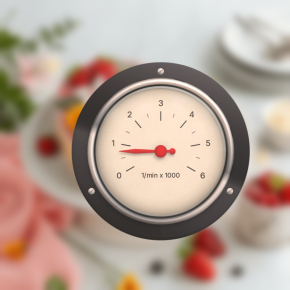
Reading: 750 rpm
